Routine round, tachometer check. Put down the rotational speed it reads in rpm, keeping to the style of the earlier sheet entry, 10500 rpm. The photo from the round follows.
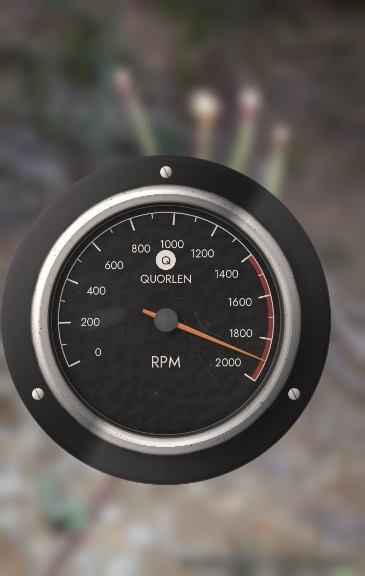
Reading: 1900 rpm
